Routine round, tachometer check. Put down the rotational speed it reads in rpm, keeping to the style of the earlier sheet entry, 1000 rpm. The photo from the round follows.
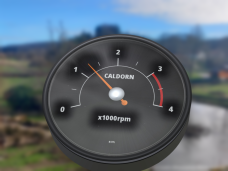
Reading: 1250 rpm
